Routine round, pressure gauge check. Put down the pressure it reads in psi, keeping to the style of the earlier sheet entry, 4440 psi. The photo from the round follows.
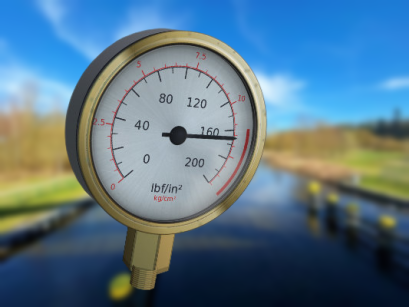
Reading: 165 psi
